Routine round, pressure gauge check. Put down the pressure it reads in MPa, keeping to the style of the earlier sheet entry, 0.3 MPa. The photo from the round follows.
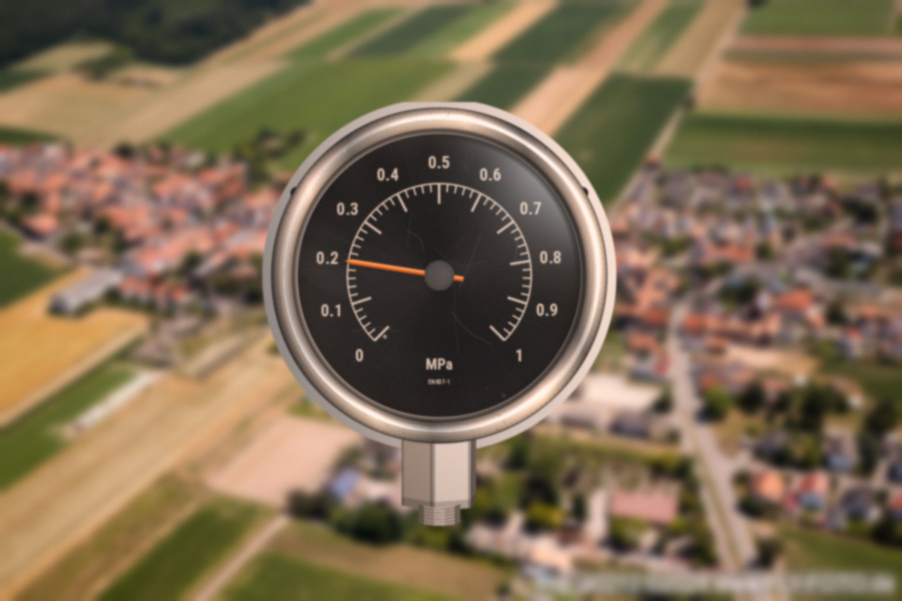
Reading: 0.2 MPa
